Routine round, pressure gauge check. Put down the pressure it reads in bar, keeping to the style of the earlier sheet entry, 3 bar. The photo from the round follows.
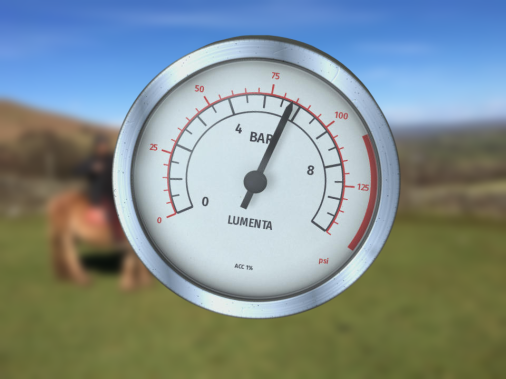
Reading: 5.75 bar
